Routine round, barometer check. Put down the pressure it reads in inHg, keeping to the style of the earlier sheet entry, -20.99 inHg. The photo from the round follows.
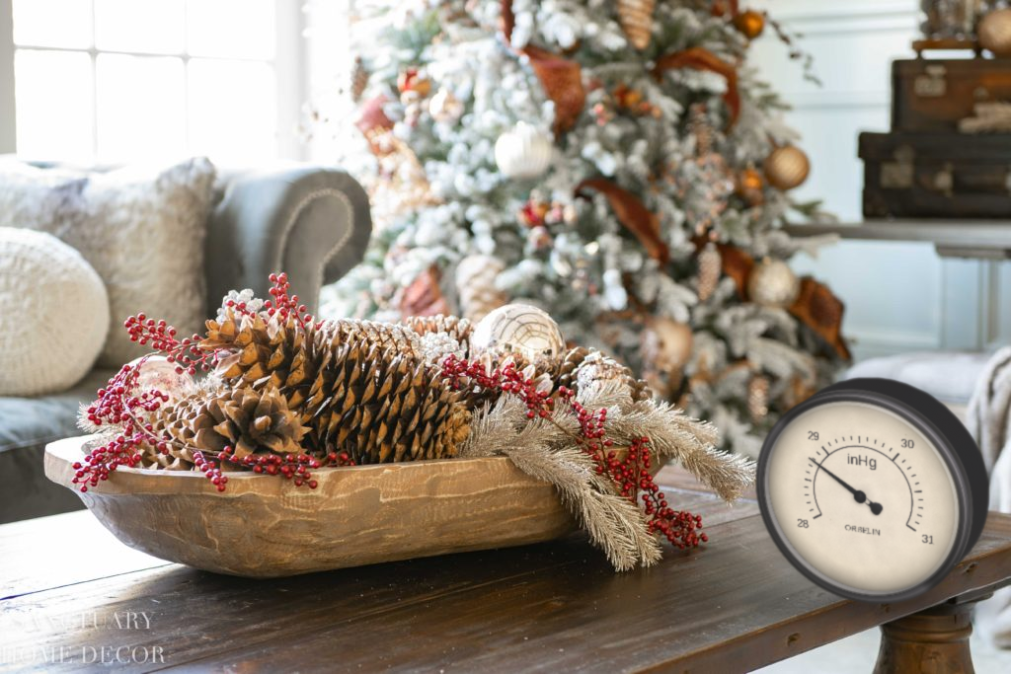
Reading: 28.8 inHg
